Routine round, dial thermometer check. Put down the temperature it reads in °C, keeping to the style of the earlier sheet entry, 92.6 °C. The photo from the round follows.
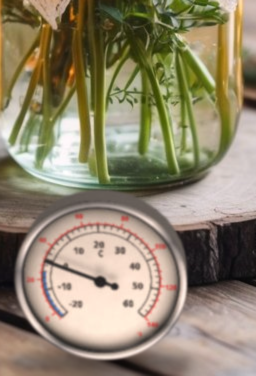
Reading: 0 °C
